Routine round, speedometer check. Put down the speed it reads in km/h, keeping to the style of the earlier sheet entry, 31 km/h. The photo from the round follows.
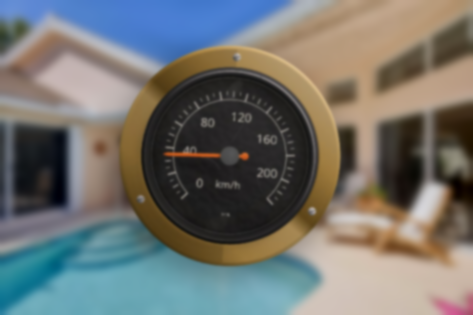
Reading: 35 km/h
